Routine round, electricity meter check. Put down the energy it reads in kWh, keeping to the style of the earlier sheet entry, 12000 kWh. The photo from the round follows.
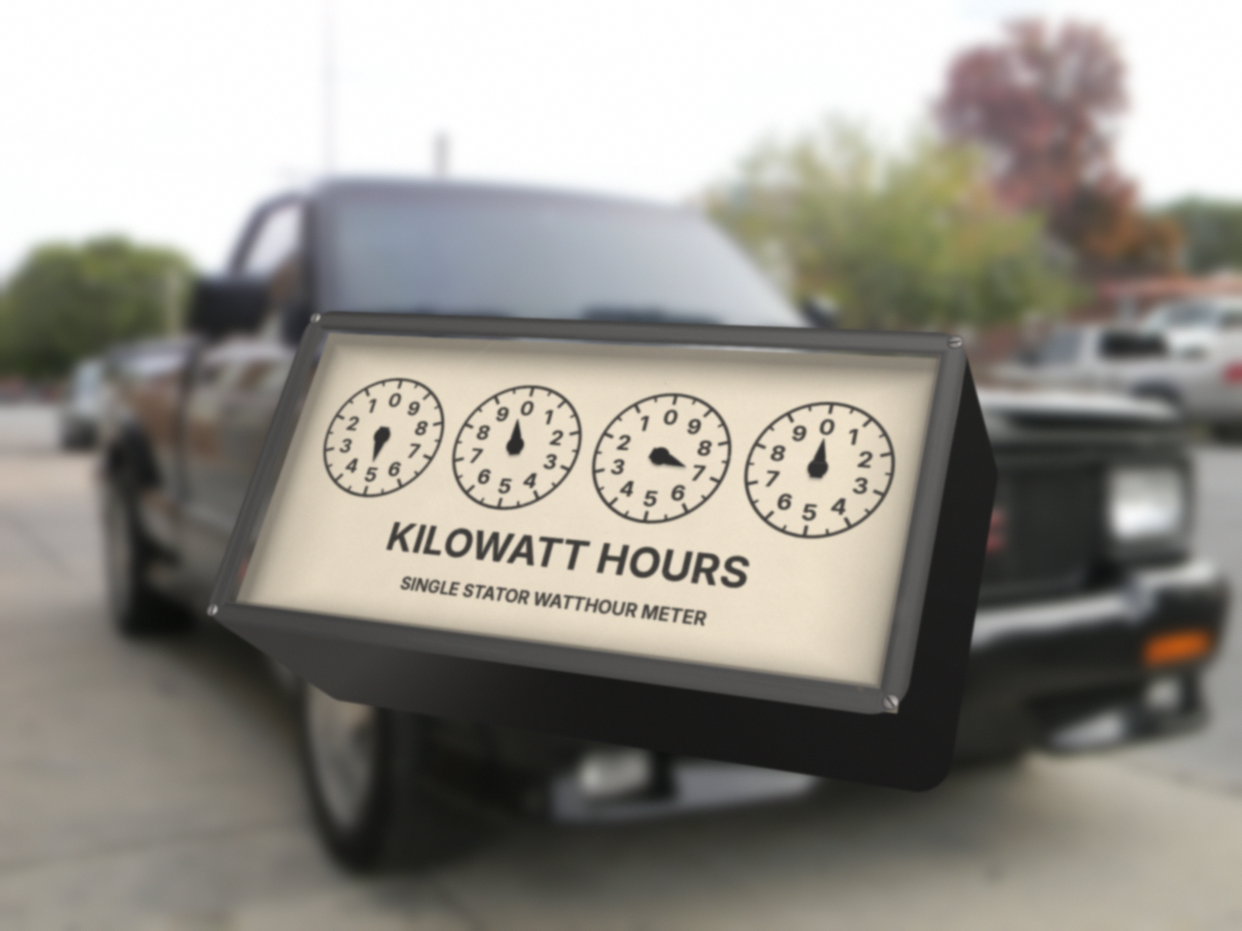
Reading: 4970 kWh
